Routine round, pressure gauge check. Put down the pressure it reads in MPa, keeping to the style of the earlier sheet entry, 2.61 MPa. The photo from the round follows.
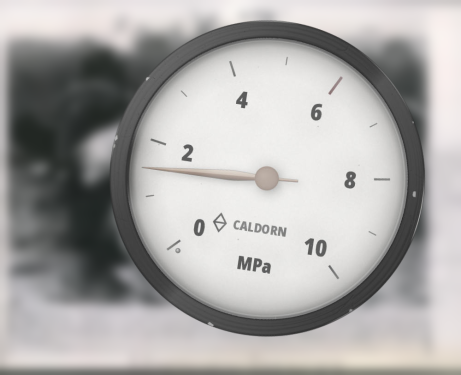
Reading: 1.5 MPa
